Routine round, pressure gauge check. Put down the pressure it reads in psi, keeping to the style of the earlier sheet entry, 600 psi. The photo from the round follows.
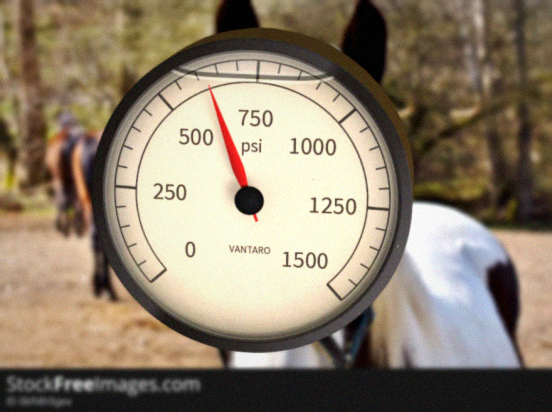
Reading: 625 psi
